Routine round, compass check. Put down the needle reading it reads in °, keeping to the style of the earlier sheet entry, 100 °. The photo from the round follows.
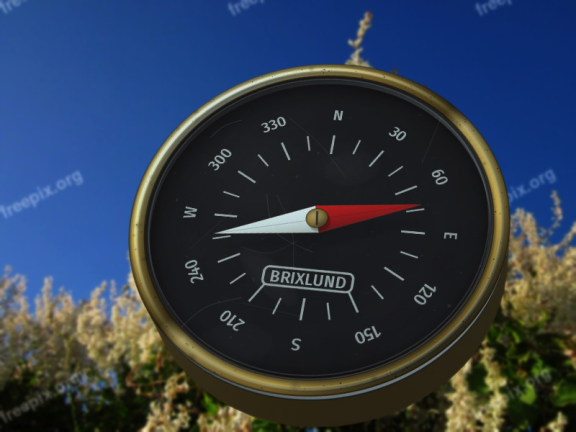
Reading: 75 °
